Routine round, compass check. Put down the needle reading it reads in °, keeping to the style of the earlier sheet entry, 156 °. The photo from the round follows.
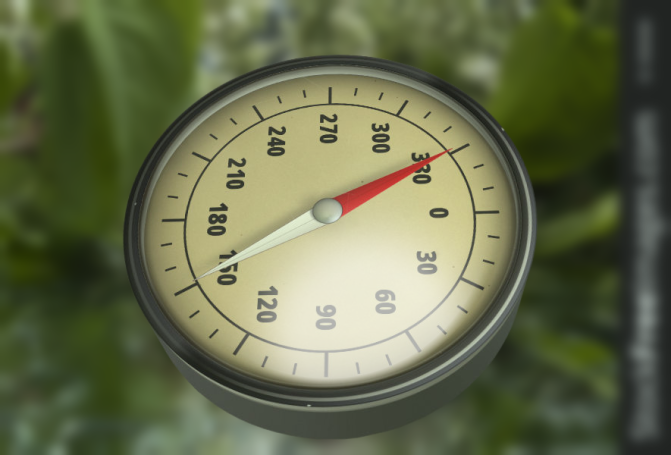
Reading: 330 °
